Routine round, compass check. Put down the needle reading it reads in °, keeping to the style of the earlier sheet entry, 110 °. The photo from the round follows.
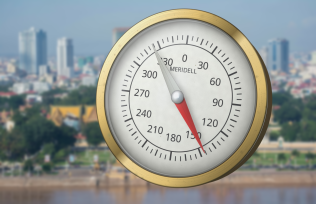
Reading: 145 °
